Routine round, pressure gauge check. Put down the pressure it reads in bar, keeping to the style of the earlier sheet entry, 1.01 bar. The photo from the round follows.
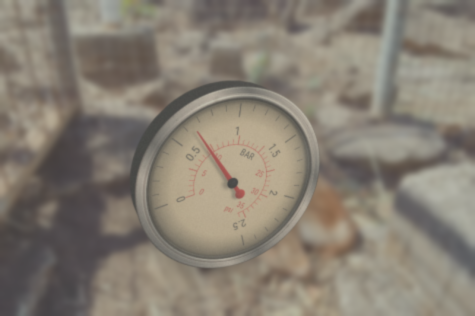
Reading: 0.65 bar
